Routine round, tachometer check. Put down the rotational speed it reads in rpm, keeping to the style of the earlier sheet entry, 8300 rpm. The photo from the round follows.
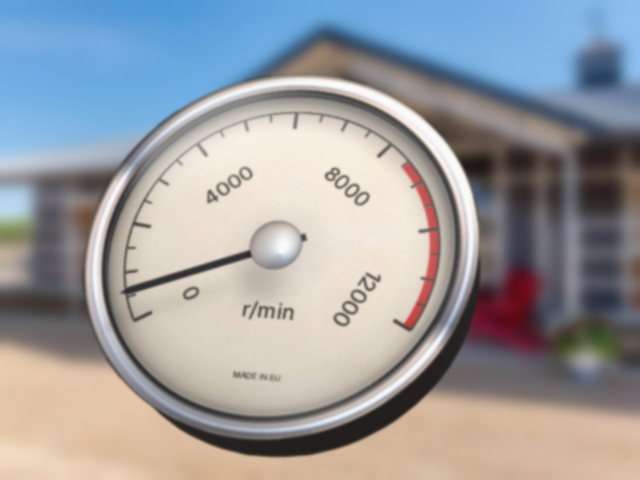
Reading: 500 rpm
